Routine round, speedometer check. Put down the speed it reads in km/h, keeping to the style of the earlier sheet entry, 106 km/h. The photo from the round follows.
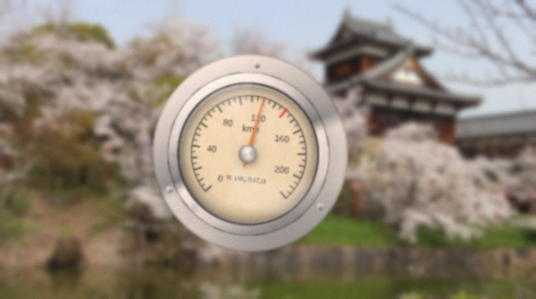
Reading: 120 km/h
